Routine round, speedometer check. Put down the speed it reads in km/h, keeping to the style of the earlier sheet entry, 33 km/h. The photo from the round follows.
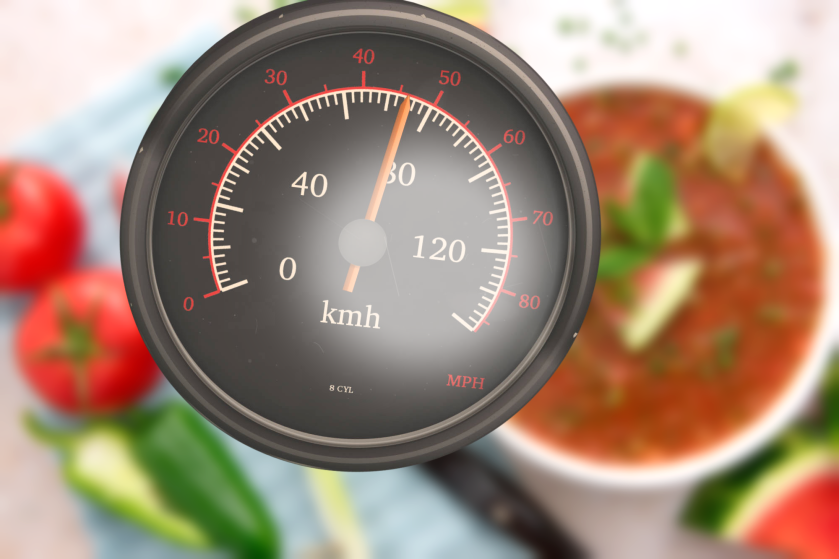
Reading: 74 km/h
